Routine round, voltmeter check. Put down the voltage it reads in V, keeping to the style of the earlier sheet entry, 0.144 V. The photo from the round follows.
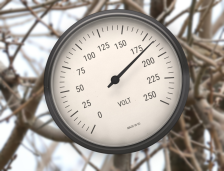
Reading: 185 V
